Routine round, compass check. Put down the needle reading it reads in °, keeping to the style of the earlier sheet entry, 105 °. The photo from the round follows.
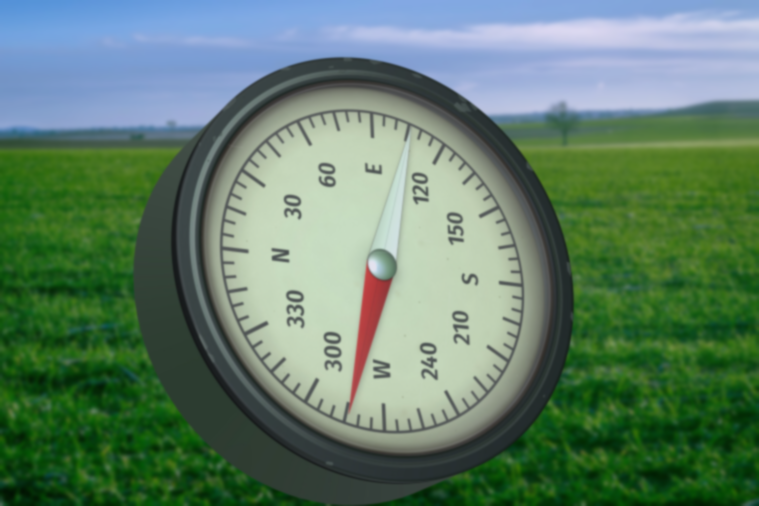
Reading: 285 °
